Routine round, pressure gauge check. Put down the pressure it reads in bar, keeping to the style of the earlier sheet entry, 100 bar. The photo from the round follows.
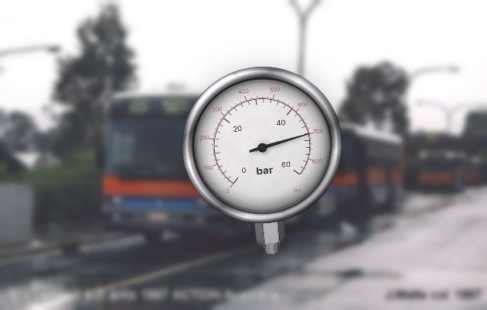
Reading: 48 bar
